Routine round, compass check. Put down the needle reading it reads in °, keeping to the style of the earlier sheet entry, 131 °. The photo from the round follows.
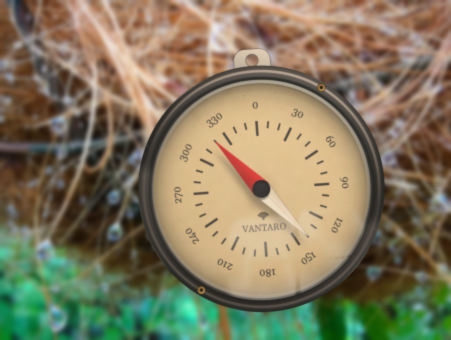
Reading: 320 °
